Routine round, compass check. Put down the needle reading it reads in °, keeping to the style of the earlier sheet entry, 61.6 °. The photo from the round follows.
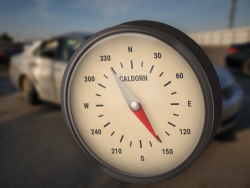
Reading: 150 °
